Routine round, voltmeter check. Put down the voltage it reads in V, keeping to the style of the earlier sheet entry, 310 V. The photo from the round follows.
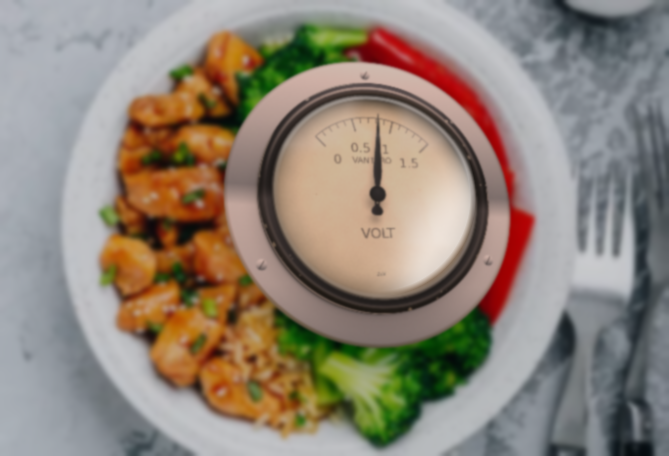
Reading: 0.8 V
